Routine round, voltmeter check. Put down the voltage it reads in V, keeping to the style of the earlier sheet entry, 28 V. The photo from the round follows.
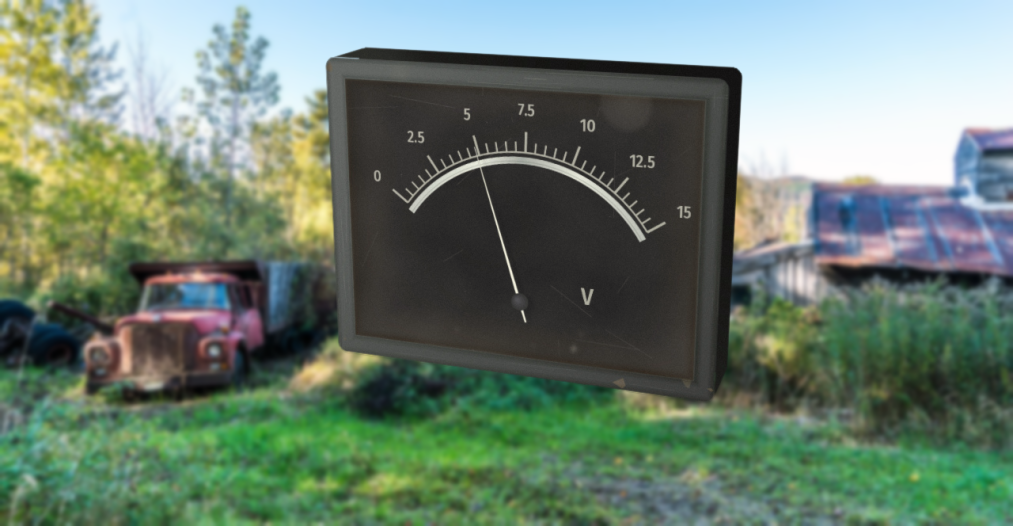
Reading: 5 V
